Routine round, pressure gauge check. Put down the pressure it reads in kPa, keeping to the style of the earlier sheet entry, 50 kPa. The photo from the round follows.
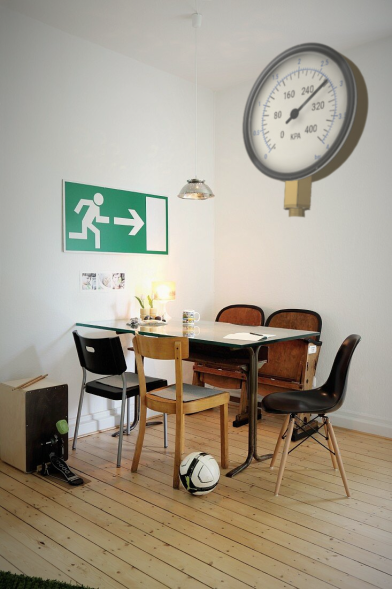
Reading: 280 kPa
